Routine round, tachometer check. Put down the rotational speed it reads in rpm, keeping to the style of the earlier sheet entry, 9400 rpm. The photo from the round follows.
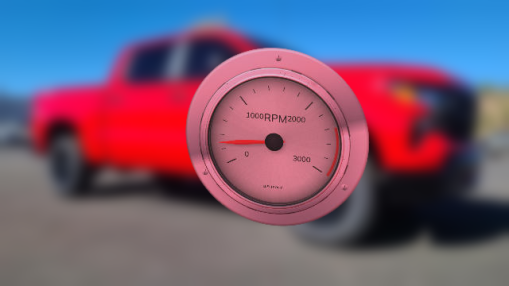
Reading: 300 rpm
